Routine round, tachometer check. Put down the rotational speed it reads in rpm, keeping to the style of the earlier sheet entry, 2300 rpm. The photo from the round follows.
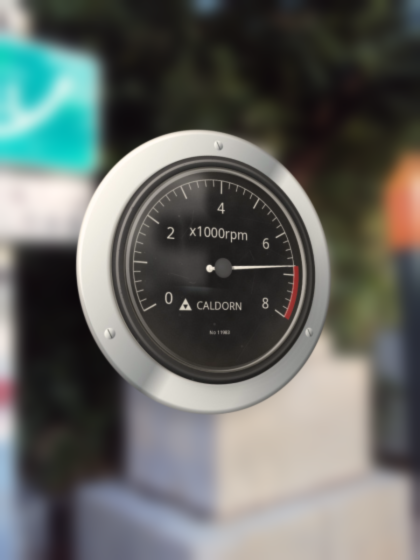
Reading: 6800 rpm
